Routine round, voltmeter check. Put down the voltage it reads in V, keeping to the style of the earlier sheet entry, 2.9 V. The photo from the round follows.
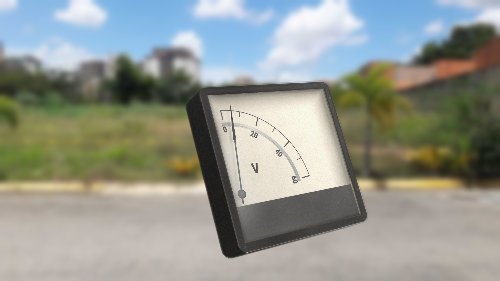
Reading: 5 V
